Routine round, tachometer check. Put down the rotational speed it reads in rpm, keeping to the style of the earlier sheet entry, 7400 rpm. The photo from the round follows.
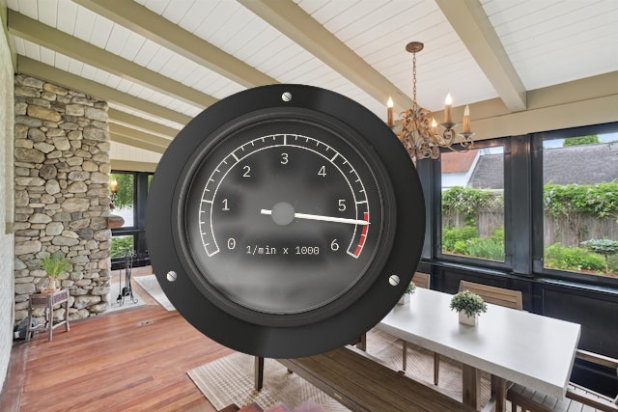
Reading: 5400 rpm
